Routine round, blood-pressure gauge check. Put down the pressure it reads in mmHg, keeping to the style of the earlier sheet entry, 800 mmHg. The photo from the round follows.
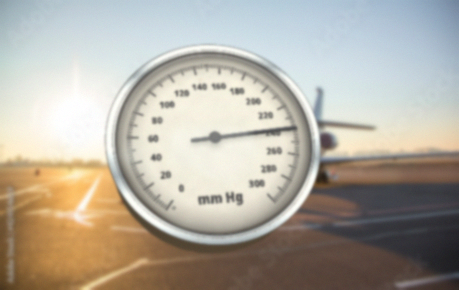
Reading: 240 mmHg
